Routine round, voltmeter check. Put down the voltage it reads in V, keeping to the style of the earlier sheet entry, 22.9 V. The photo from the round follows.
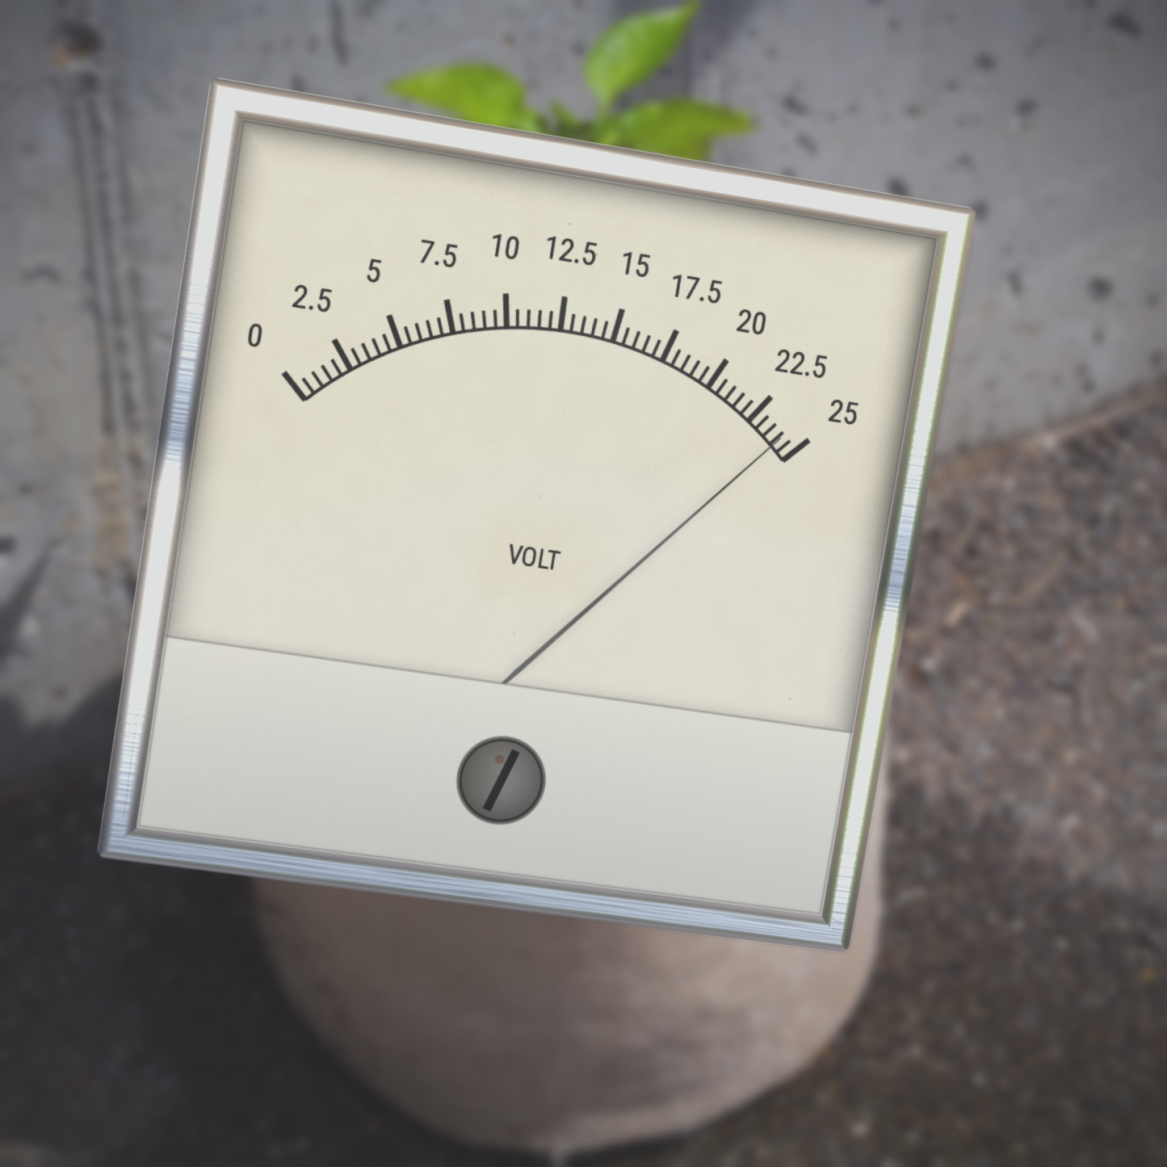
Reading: 24 V
